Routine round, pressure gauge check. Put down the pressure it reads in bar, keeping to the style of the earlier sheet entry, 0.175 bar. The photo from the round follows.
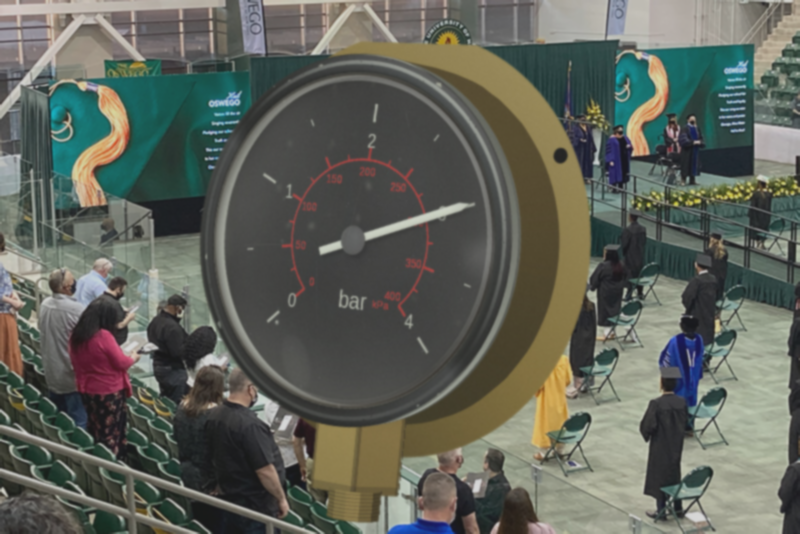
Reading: 3 bar
